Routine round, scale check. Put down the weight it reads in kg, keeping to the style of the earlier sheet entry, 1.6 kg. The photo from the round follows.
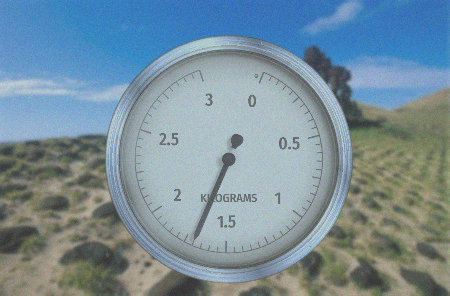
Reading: 1.7 kg
